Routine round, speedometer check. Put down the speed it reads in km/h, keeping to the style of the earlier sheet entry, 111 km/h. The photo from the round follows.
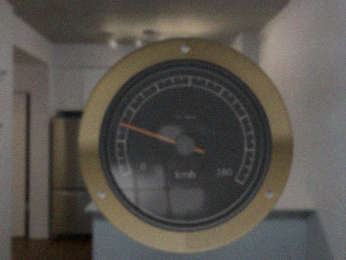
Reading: 30 km/h
